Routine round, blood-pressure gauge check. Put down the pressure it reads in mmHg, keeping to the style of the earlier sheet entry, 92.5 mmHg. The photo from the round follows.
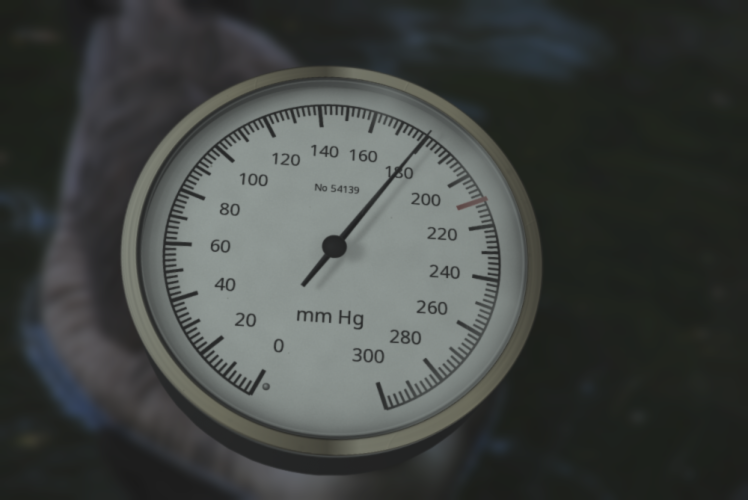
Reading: 180 mmHg
